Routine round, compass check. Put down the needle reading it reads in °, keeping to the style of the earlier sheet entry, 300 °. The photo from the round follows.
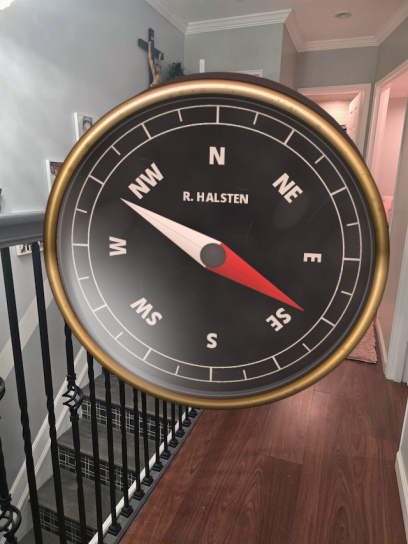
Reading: 120 °
